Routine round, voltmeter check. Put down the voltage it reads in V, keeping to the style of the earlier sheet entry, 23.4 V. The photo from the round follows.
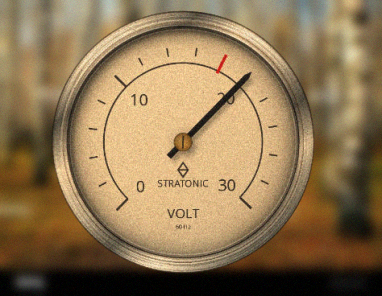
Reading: 20 V
